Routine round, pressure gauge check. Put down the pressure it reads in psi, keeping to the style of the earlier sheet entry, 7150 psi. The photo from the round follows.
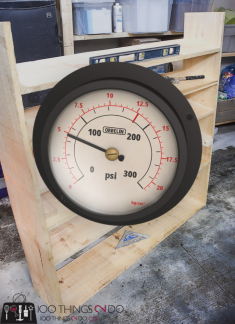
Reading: 70 psi
